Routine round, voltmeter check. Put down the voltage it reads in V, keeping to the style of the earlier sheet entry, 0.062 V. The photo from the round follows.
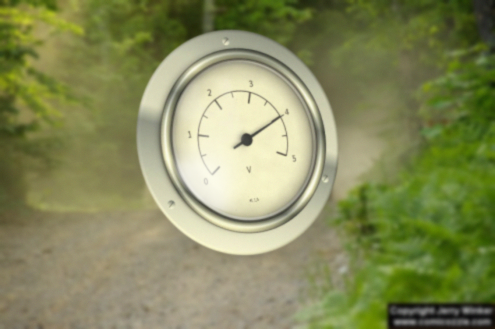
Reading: 4 V
